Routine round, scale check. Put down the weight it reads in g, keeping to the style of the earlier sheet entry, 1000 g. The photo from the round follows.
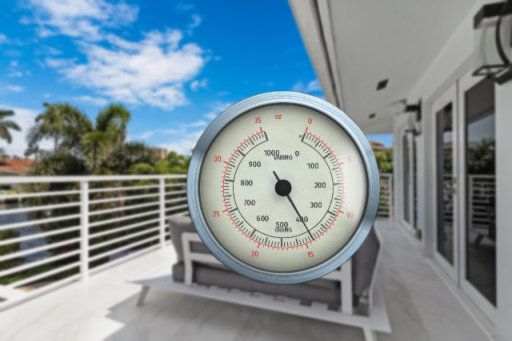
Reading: 400 g
